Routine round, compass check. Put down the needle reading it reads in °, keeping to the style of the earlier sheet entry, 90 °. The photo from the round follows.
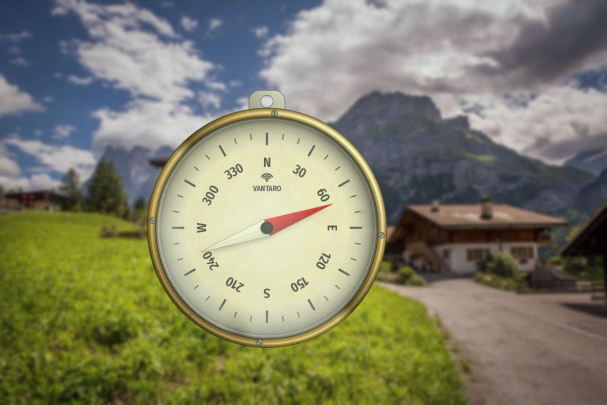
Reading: 70 °
